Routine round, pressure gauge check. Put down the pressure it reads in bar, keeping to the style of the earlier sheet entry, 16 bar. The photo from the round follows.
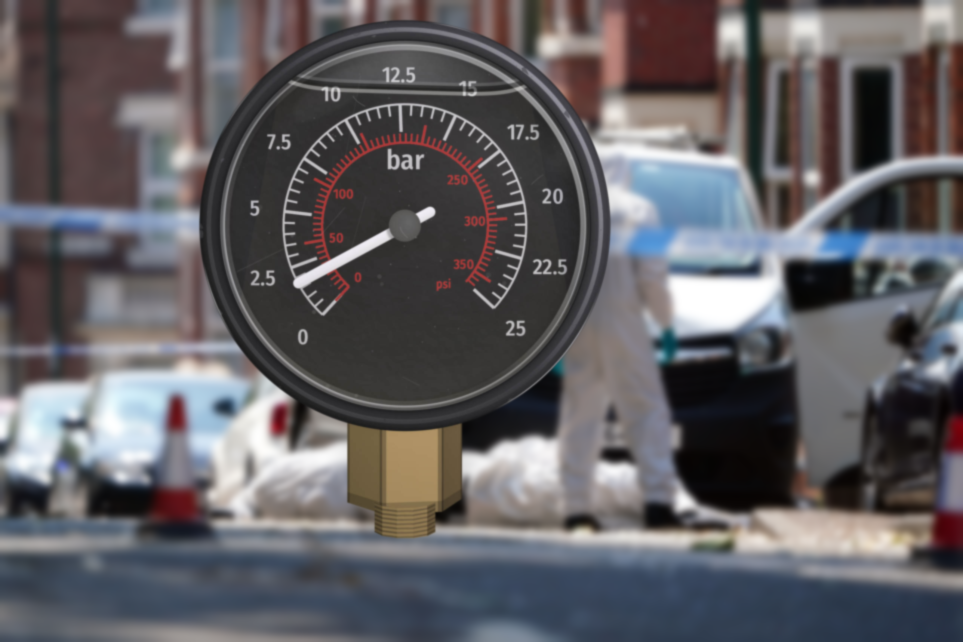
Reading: 1.75 bar
